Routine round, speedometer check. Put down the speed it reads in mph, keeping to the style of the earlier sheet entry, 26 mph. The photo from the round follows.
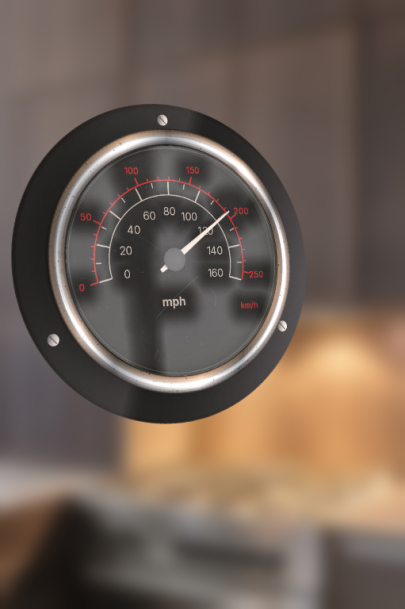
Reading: 120 mph
